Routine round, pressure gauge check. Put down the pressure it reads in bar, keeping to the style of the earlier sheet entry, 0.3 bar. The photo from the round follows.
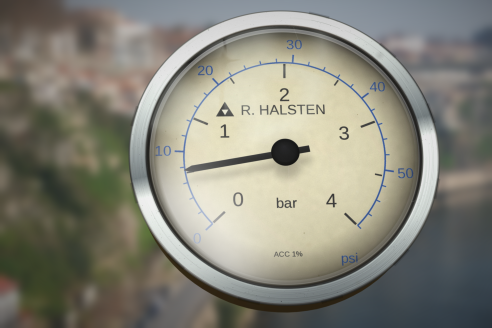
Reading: 0.5 bar
